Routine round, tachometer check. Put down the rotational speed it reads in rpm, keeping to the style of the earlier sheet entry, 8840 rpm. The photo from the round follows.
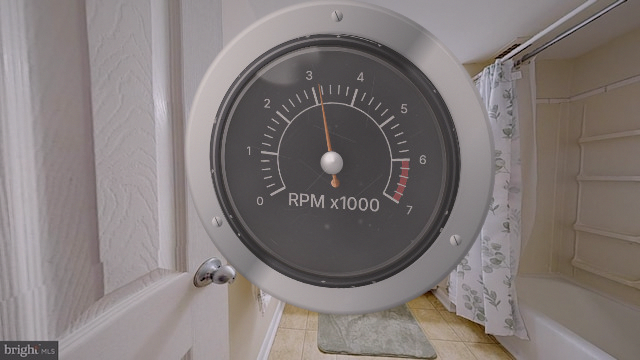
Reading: 3200 rpm
